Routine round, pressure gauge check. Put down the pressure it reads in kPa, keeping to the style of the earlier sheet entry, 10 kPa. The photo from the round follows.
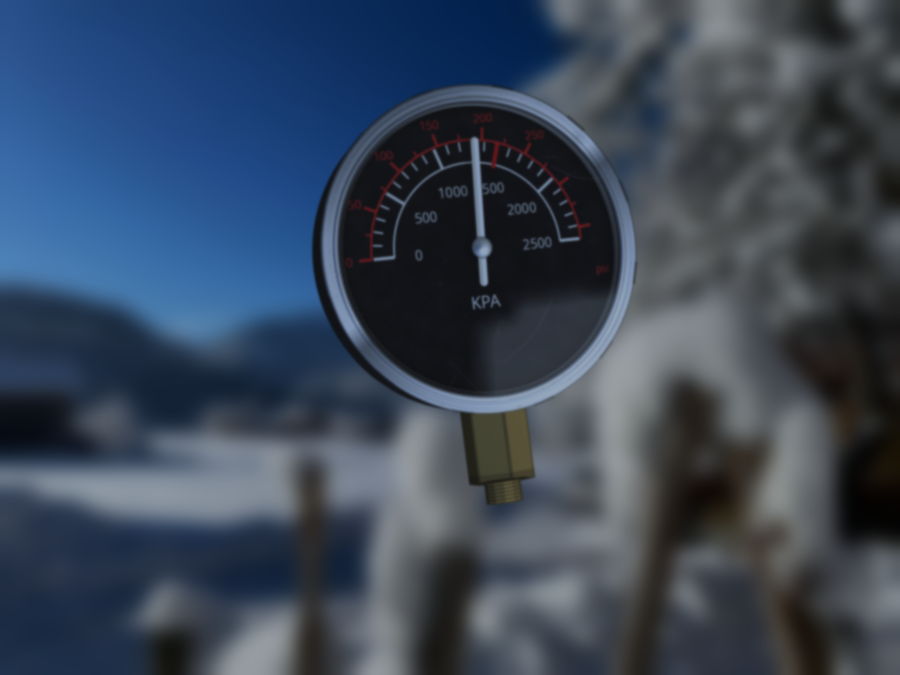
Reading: 1300 kPa
